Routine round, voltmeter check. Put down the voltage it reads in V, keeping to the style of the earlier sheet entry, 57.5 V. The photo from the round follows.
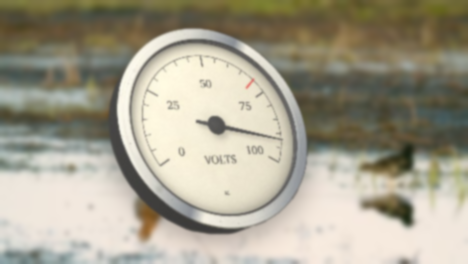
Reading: 92.5 V
